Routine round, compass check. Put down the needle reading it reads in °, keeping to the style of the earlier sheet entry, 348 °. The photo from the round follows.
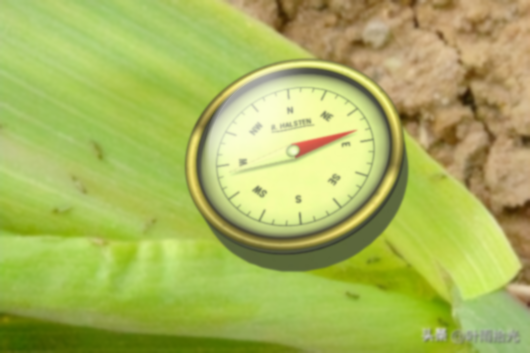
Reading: 80 °
